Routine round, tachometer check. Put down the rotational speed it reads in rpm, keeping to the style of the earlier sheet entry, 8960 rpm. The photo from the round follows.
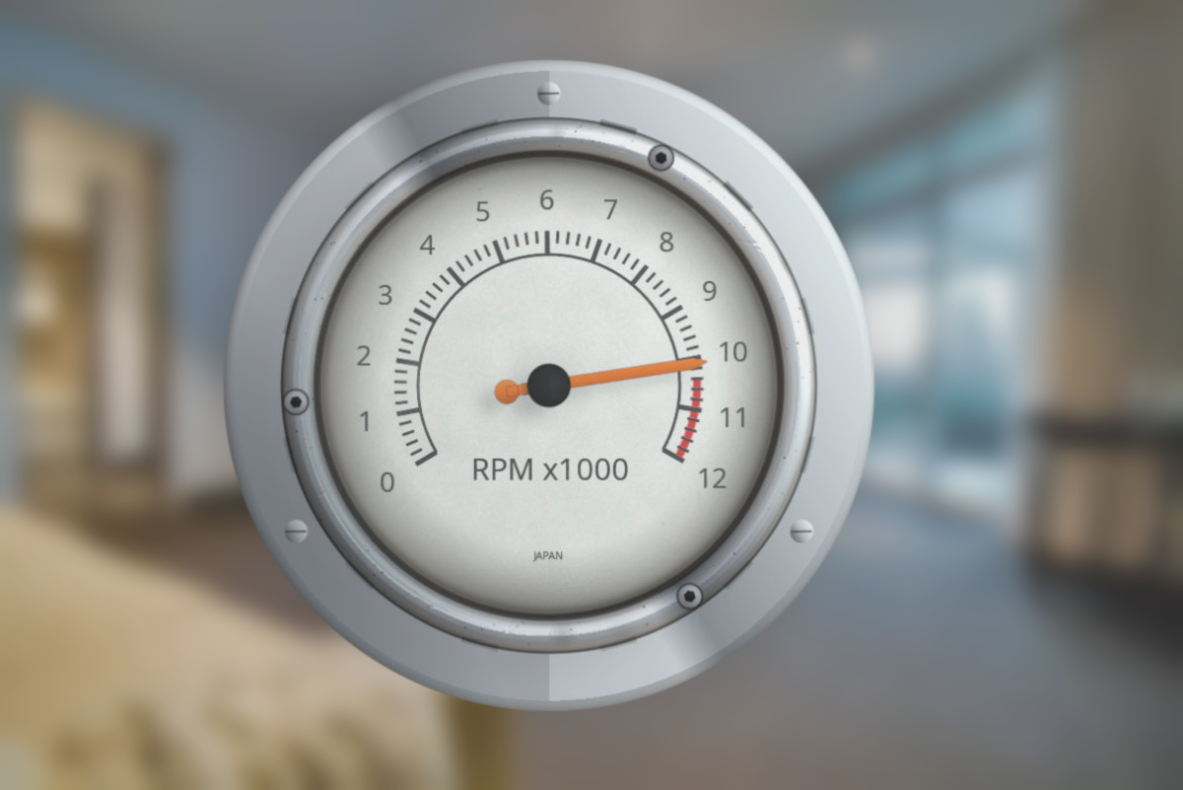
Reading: 10100 rpm
